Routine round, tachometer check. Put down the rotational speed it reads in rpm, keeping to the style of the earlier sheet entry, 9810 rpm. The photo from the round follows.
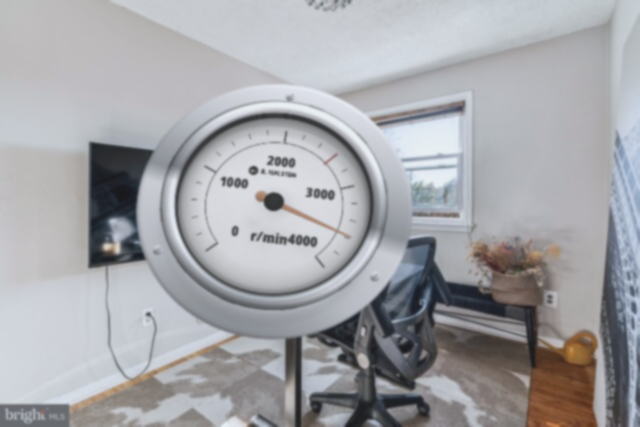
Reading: 3600 rpm
